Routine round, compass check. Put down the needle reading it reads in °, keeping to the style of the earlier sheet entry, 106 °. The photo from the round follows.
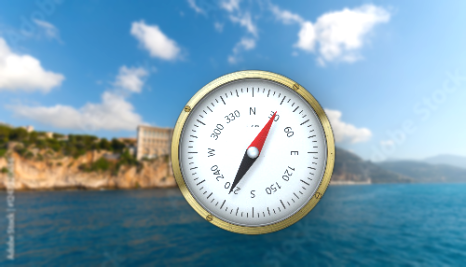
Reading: 30 °
